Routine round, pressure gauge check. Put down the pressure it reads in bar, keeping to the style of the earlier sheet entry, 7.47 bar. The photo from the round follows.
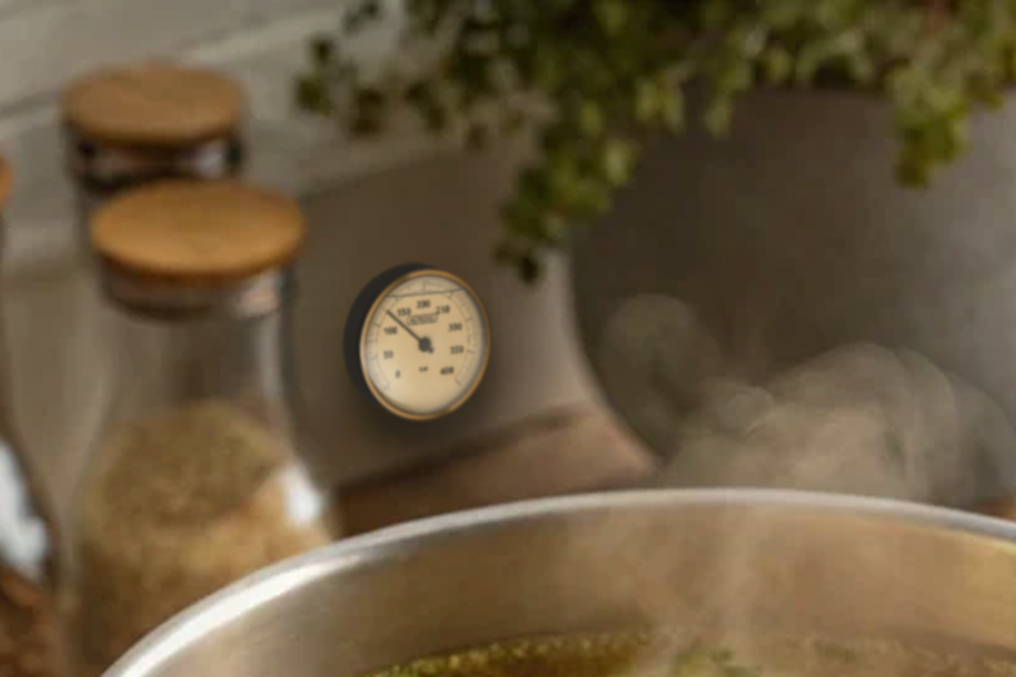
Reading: 125 bar
